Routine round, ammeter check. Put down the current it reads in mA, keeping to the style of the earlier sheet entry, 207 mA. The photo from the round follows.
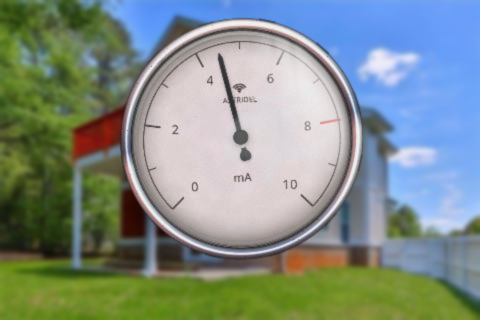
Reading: 4.5 mA
